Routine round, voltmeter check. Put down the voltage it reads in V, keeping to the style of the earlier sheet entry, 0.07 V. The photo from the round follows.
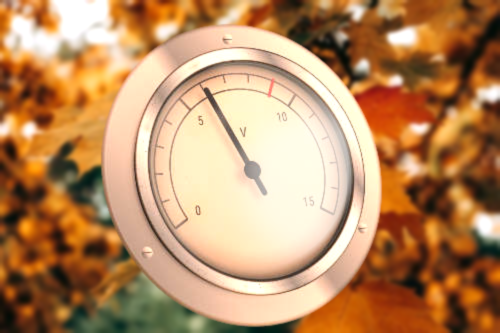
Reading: 6 V
